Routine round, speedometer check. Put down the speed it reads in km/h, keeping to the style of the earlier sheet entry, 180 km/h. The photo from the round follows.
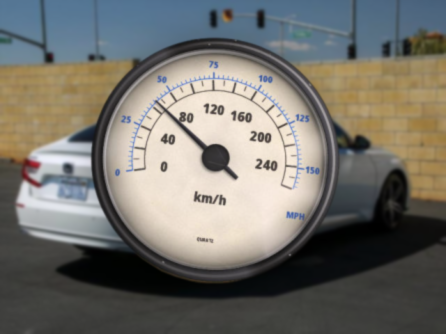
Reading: 65 km/h
